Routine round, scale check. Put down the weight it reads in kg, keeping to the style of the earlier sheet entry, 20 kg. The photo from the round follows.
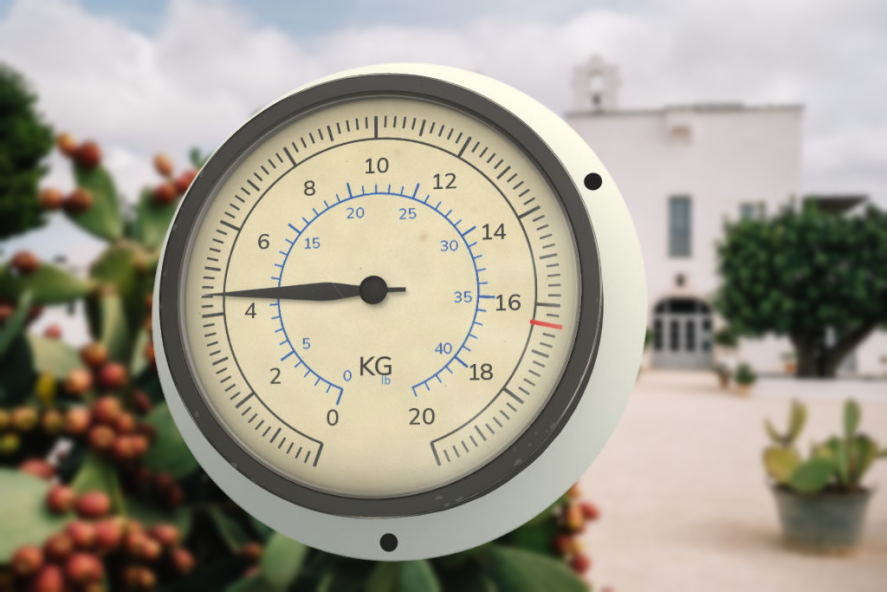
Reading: 4.4 kg
